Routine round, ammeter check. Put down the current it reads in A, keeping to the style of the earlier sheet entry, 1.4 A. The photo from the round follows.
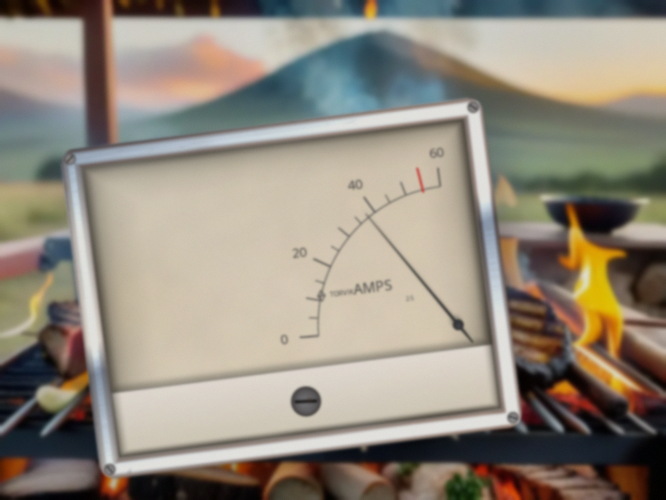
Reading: 37.5 A
